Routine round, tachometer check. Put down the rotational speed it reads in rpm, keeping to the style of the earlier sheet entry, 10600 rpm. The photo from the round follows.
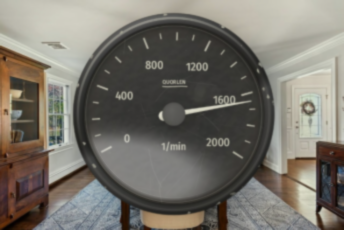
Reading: 1650 rpm
